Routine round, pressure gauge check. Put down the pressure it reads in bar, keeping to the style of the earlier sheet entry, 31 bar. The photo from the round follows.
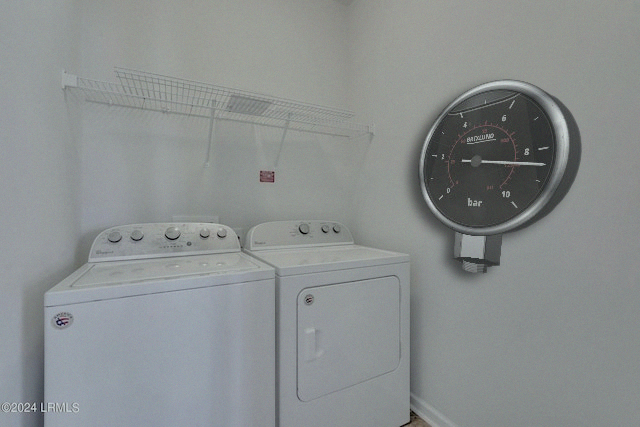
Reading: 8.5 bar
